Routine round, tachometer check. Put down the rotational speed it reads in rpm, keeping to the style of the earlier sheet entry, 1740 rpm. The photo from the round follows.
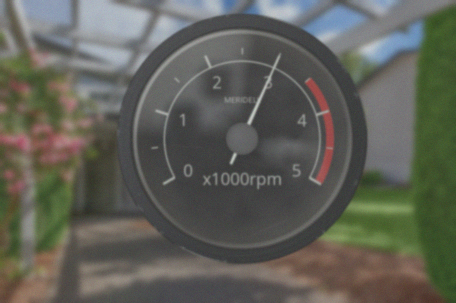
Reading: 3000 rpm
